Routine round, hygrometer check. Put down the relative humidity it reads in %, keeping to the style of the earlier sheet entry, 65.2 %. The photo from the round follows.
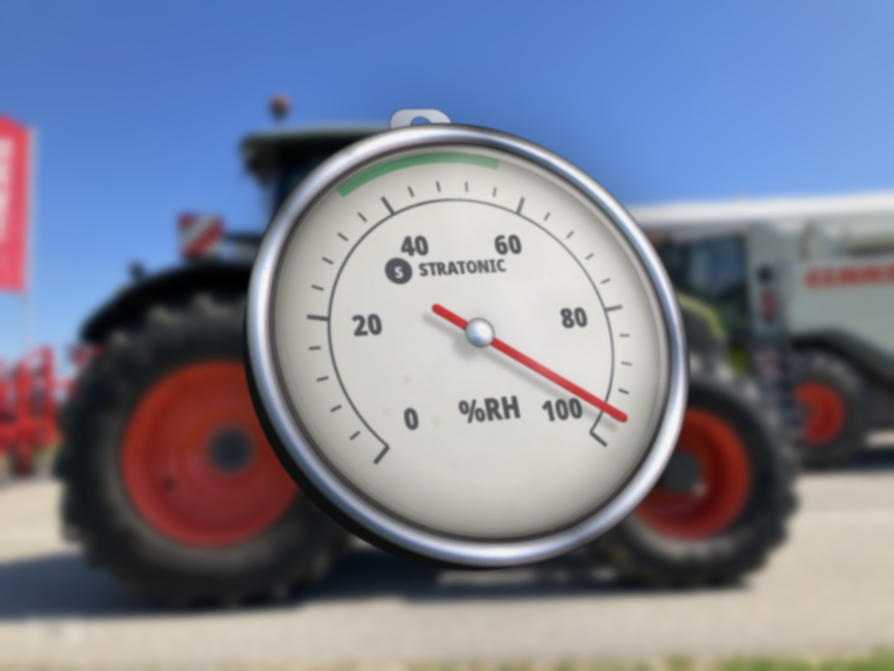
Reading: 96 %
